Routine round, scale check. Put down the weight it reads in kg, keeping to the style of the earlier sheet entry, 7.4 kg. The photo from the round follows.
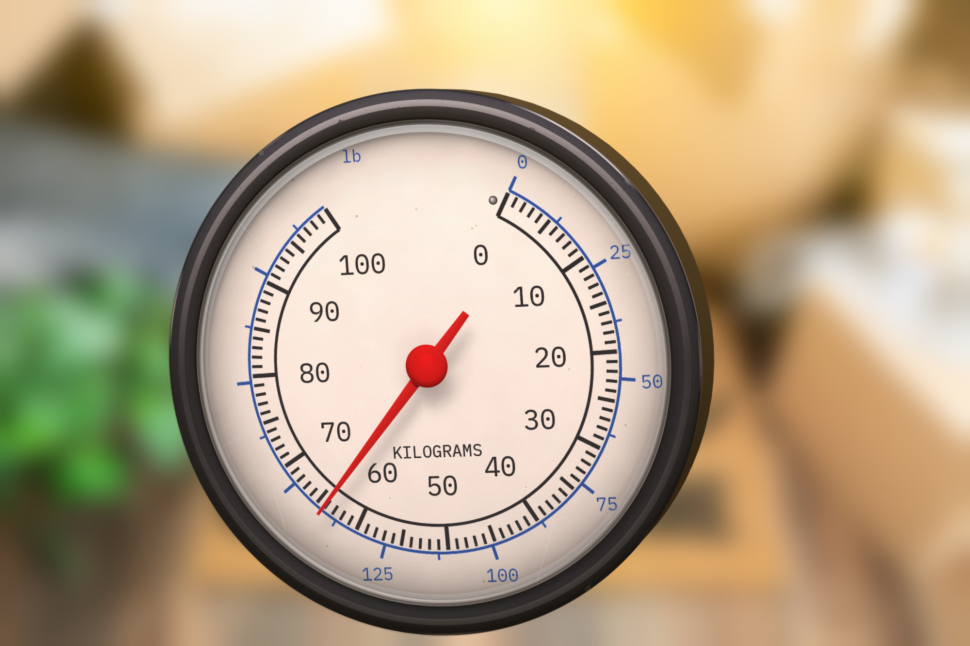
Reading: 64 kg
